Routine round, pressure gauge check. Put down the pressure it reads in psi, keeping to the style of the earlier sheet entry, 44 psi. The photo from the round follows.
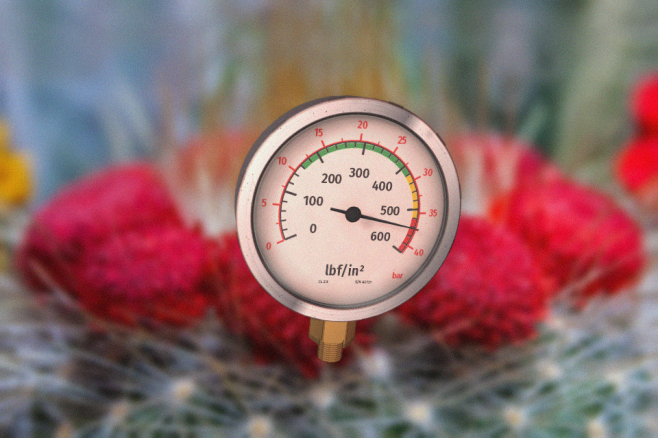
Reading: 540 psi
